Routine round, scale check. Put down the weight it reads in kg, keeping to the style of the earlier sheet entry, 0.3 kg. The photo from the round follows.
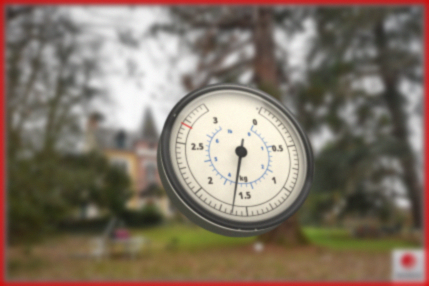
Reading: 1.65 kg
